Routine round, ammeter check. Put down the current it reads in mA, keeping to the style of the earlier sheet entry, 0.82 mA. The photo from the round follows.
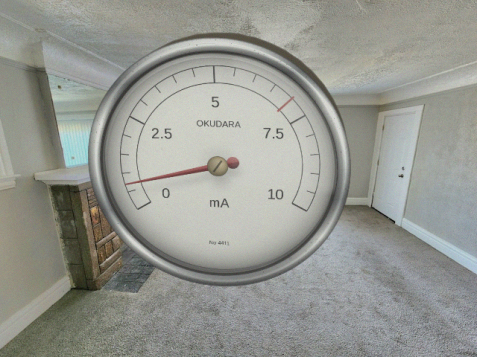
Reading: 0.75 mA
